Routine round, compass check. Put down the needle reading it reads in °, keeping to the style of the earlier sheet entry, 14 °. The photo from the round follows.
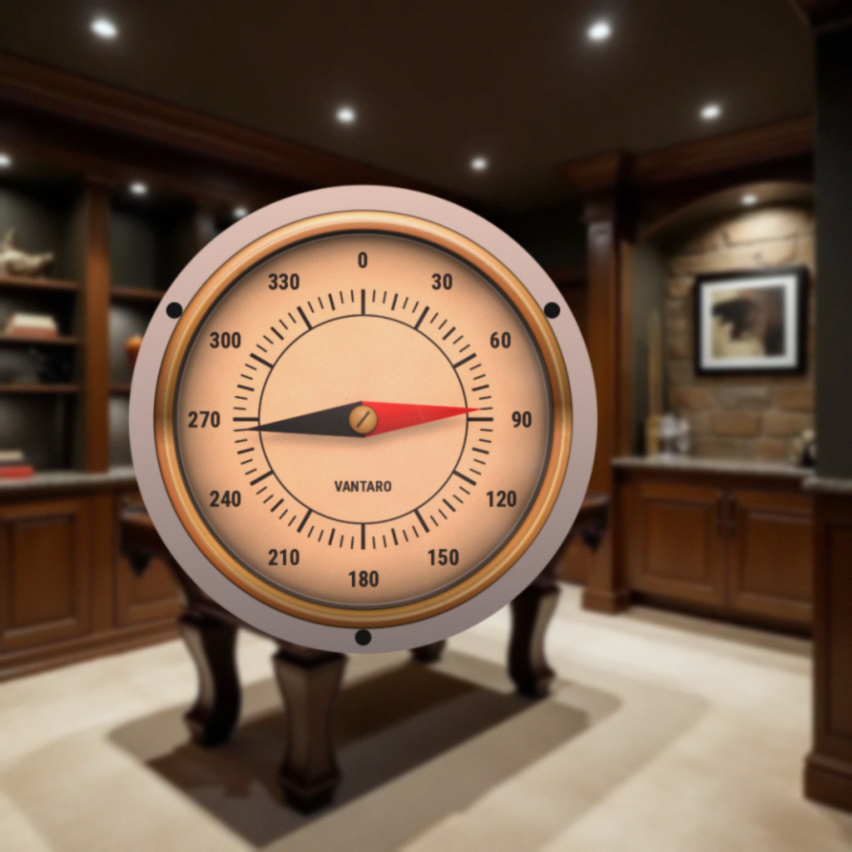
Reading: 85 °
